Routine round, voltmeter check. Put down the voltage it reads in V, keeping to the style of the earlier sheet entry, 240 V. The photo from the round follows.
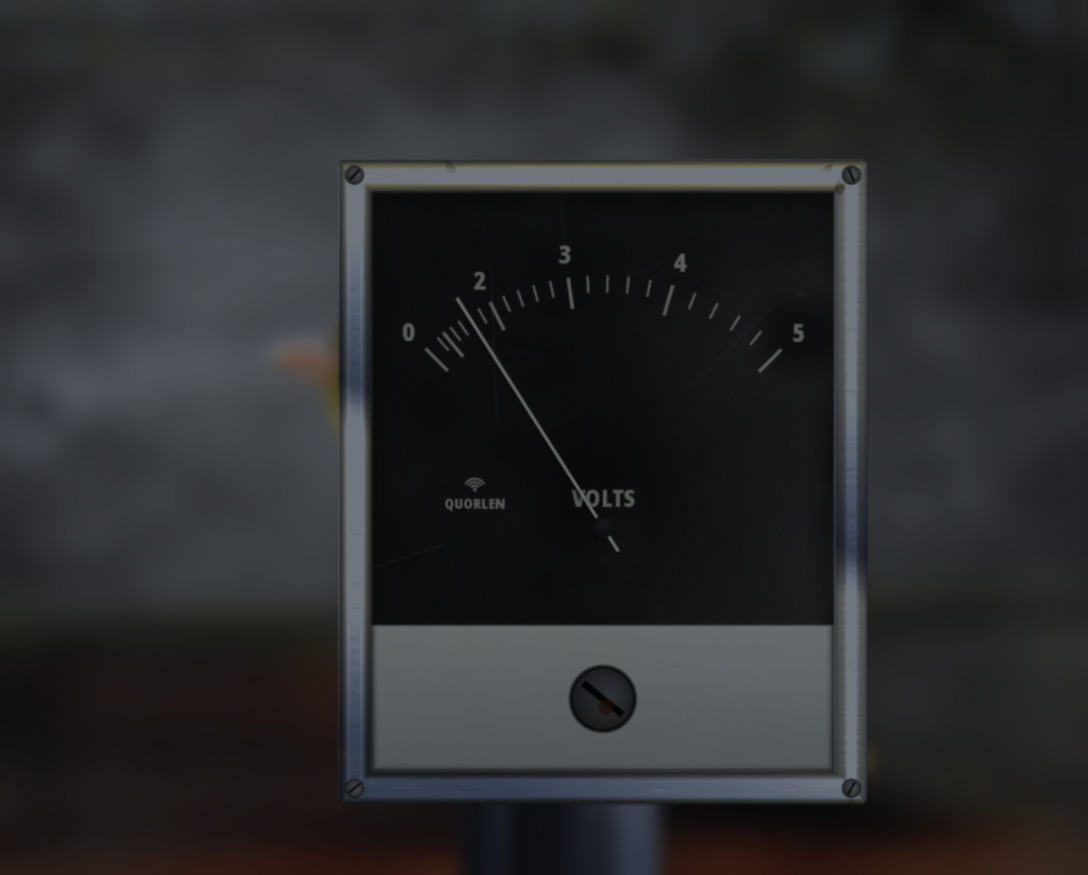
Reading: 1.6 V
